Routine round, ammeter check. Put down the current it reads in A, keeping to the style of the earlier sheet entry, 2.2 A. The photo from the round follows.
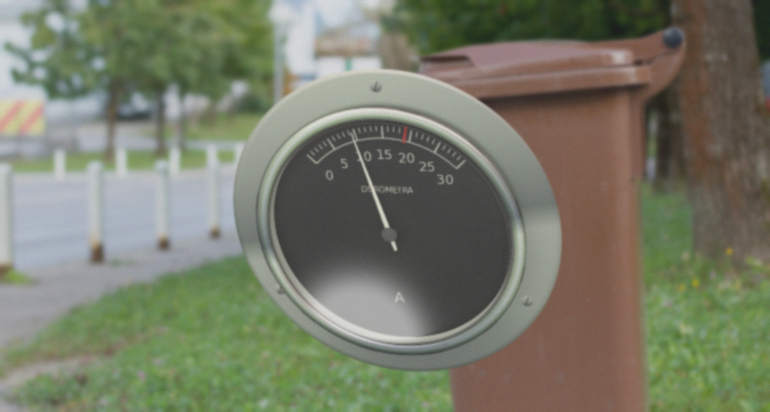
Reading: 10 A
